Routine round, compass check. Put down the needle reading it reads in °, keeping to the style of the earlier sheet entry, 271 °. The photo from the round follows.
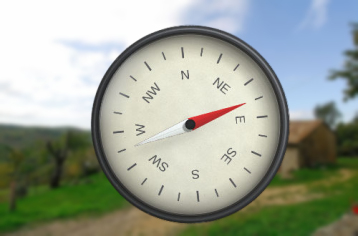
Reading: 75 °
